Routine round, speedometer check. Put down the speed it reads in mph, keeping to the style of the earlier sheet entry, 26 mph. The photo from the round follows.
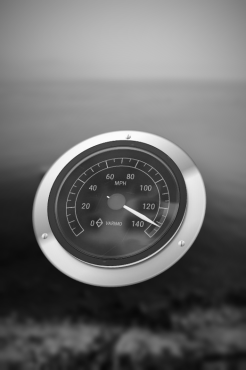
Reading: 132.5 mph
